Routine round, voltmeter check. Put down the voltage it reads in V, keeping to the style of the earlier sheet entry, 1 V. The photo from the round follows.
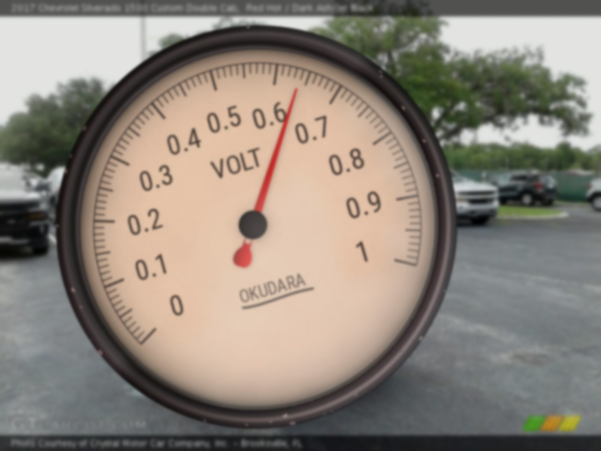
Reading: 0.64 V
